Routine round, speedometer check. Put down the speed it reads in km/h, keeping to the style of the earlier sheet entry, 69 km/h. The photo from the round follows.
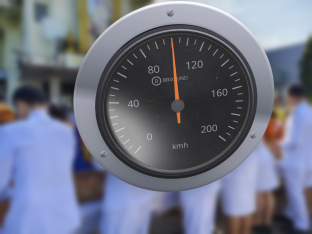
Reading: 100 km/h
